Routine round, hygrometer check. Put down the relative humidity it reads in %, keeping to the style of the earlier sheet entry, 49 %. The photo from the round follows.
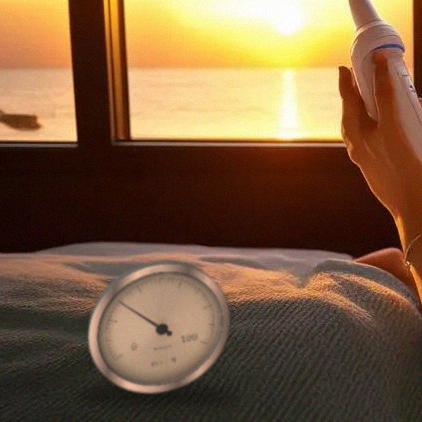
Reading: 30 %
